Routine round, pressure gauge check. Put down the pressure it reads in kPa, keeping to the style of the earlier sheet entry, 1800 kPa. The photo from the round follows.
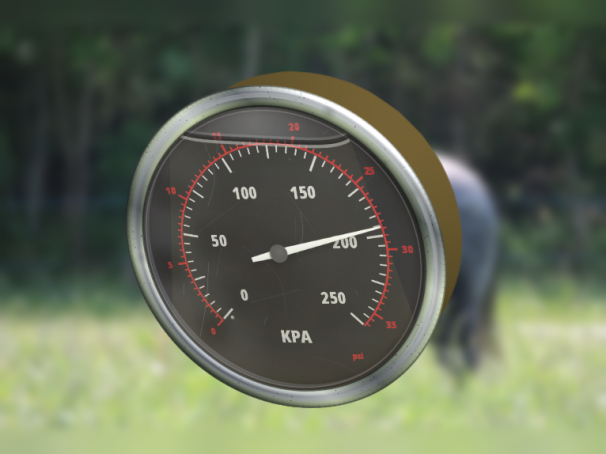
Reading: 195 kPa
